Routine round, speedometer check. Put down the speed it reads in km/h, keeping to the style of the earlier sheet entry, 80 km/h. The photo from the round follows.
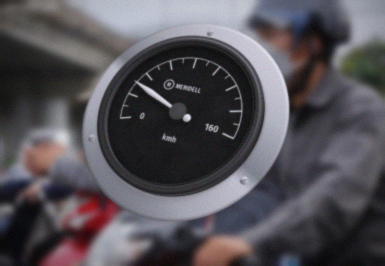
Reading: 30 km/h
